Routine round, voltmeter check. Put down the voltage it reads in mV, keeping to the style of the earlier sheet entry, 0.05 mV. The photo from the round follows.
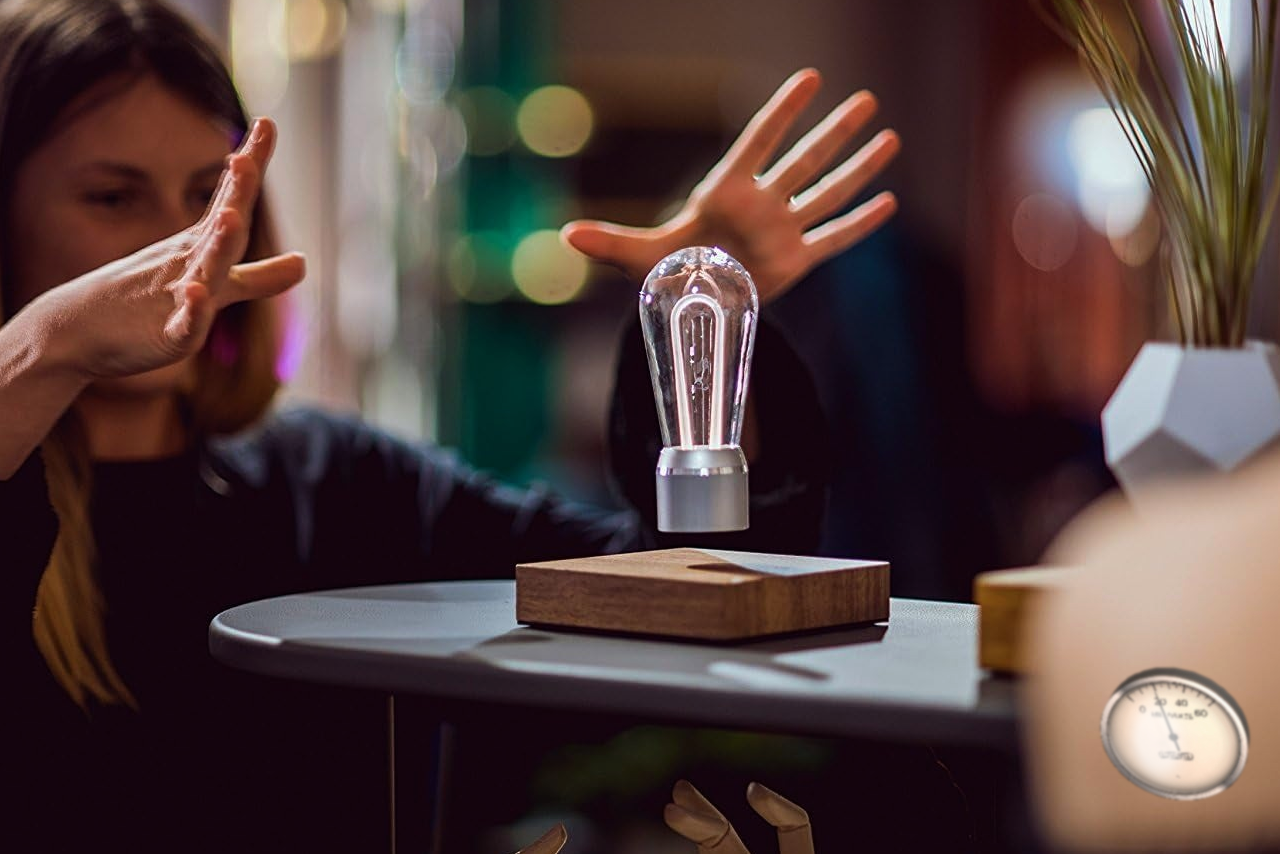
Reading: 20 mV
